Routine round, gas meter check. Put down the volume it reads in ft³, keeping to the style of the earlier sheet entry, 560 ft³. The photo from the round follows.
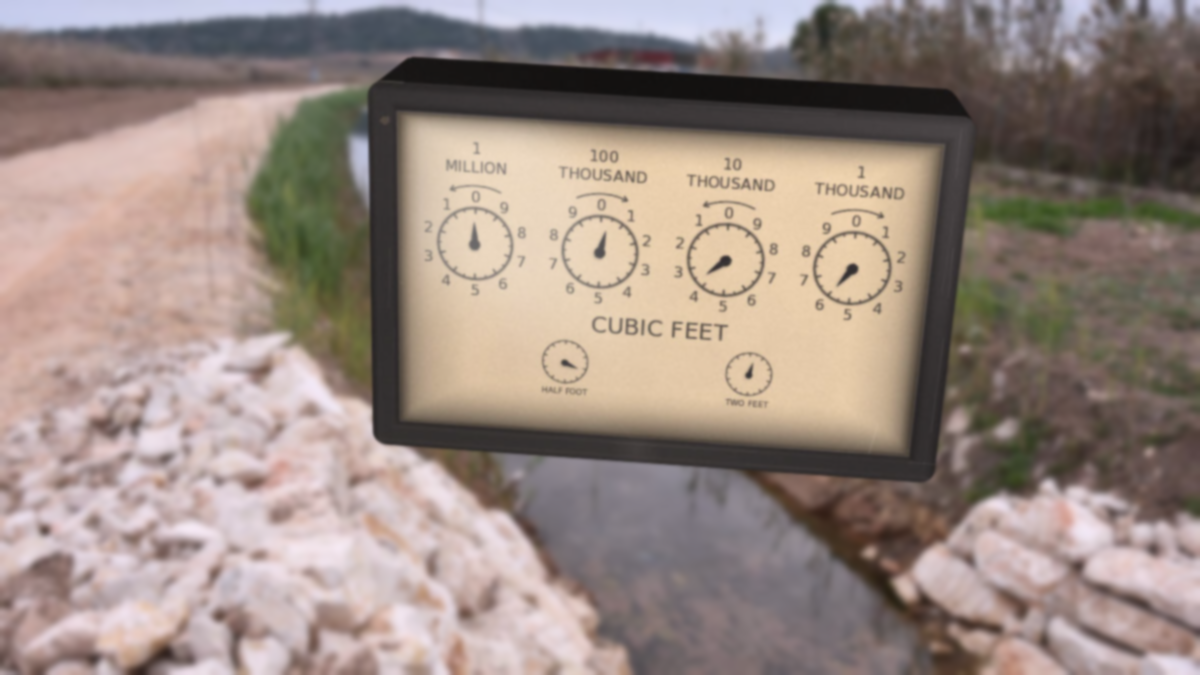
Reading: 3600 ft³
